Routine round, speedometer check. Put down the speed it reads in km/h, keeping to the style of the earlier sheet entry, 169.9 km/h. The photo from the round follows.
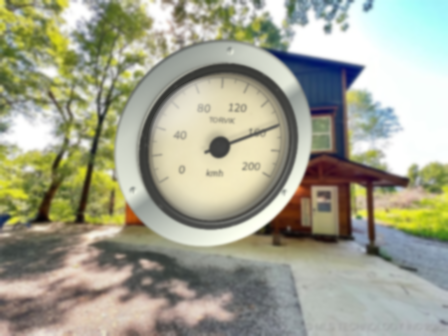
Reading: 160 km/h
